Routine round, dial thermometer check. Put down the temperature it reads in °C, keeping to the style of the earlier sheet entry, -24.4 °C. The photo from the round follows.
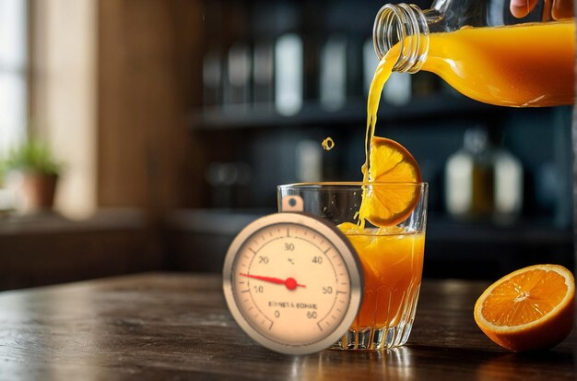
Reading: 14 °C
